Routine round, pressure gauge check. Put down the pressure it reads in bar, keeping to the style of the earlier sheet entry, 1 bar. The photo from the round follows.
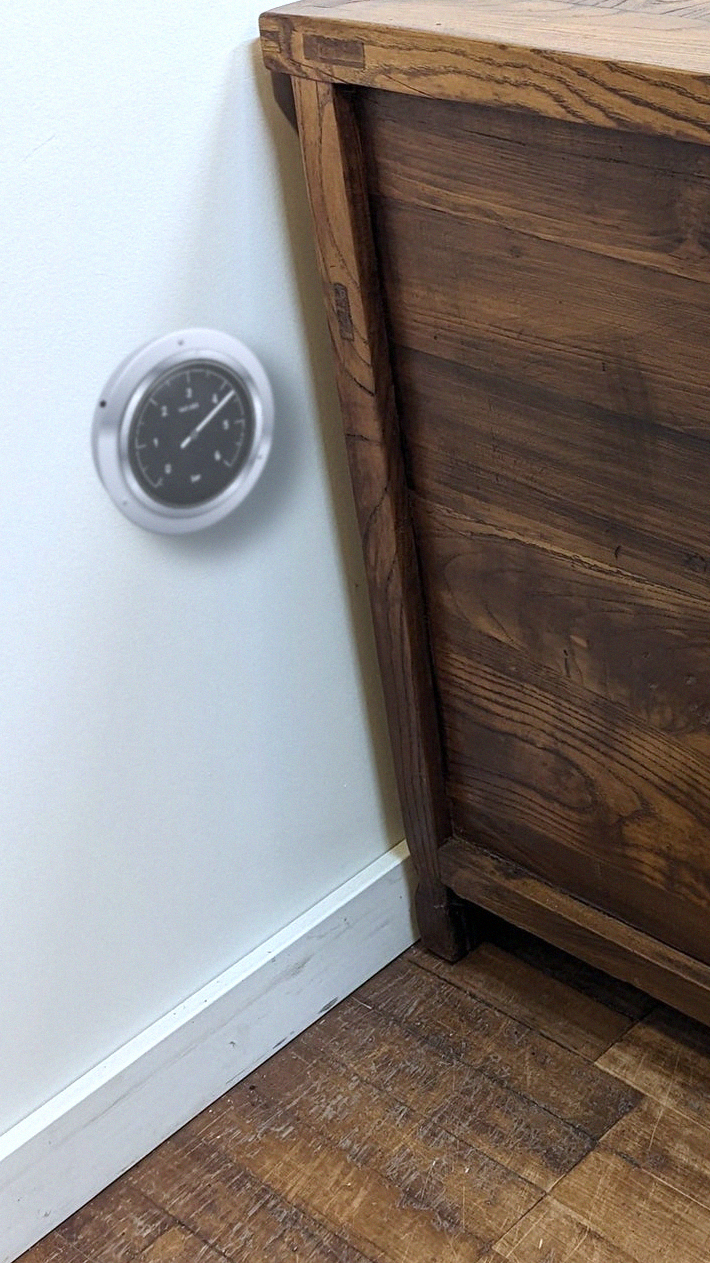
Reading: 4.25 bar
